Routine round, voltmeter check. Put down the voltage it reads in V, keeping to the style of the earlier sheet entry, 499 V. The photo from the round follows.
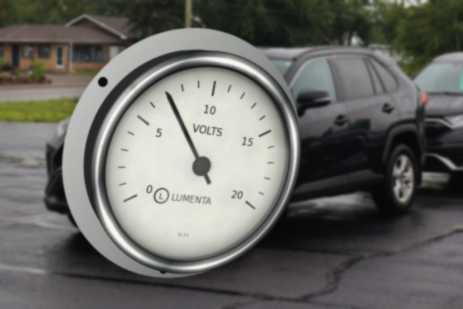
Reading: 7 V
